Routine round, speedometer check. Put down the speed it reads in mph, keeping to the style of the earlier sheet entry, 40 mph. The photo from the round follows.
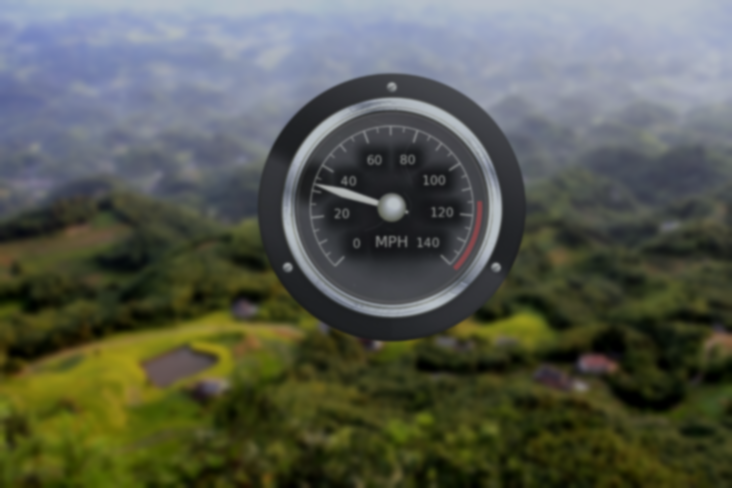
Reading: 32.5 mph
